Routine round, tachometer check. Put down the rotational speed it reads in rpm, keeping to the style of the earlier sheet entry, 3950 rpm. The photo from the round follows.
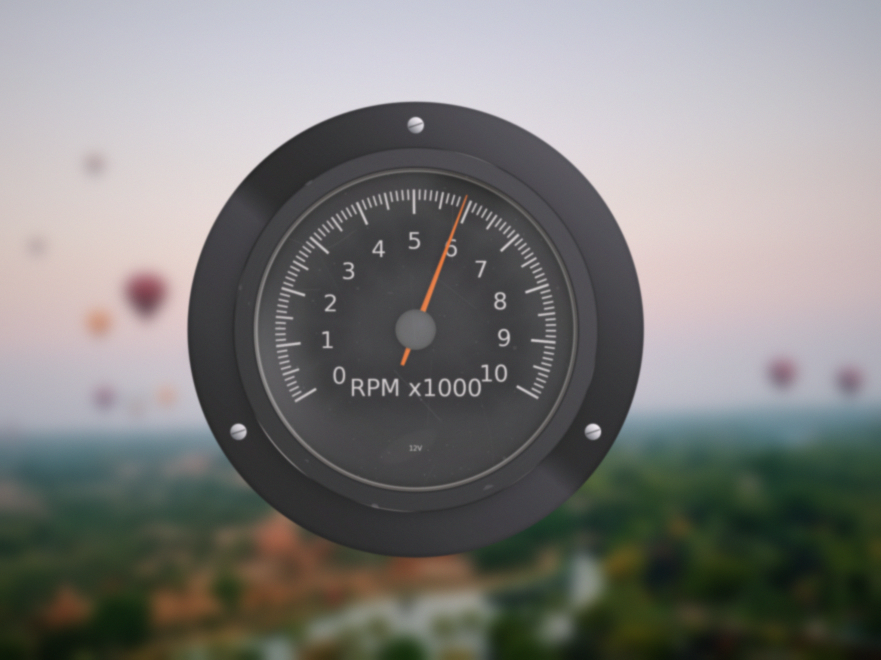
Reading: 5900 rpm
